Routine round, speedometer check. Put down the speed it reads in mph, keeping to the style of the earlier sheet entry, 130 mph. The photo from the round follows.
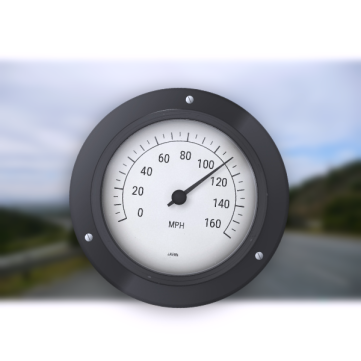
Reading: 110 mph
